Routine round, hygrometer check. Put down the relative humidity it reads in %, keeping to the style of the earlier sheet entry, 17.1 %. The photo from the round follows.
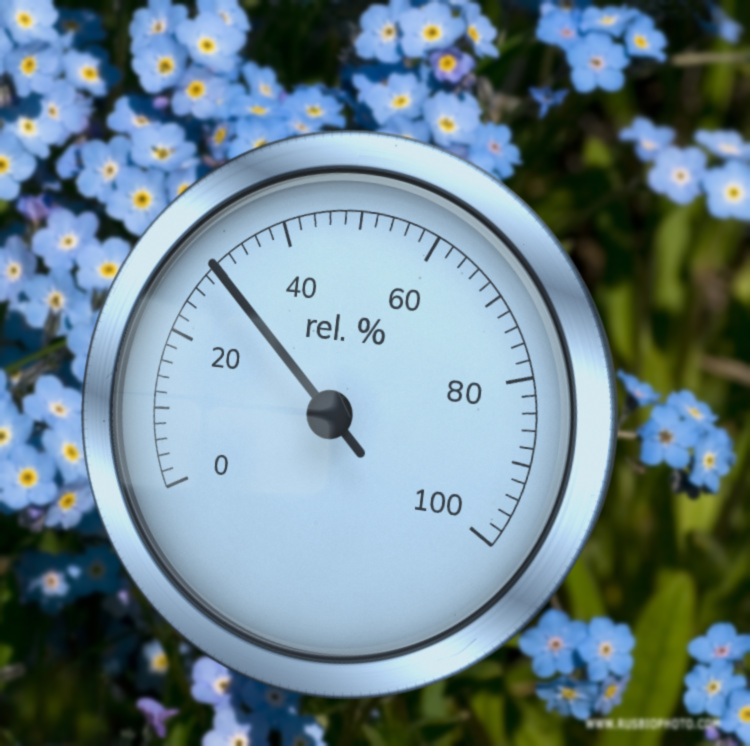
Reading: 30 %
